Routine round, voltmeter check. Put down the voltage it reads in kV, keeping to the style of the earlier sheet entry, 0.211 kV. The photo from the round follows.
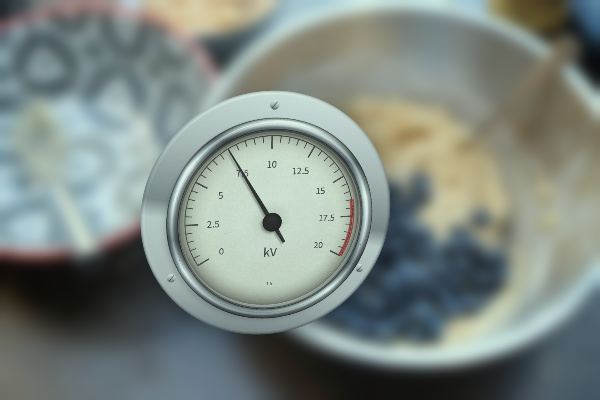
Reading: 7.5 kV
